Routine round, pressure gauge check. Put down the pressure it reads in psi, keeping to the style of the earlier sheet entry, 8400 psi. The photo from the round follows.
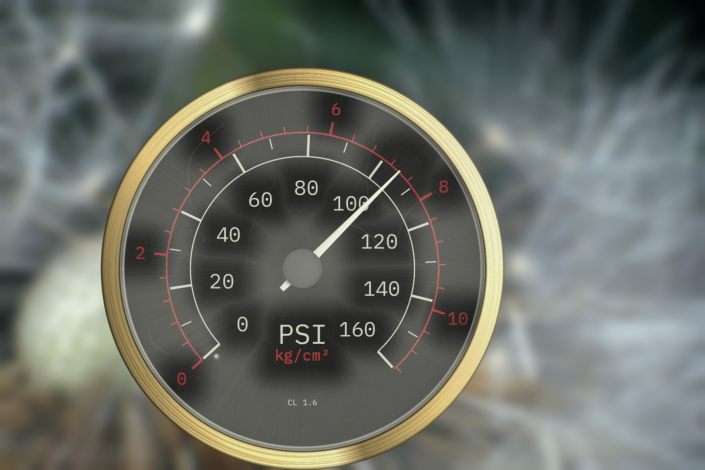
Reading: 105 psi
